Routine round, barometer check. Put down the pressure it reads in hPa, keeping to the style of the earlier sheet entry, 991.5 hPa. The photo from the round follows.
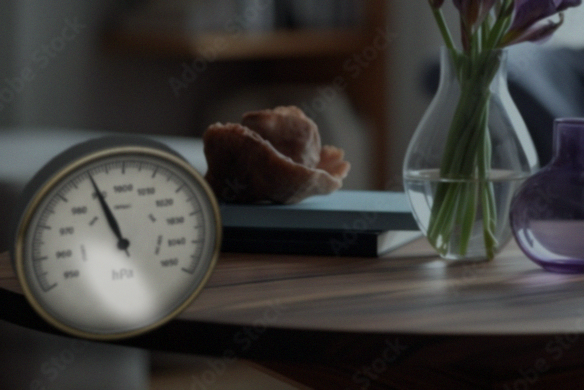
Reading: 990 hPa
